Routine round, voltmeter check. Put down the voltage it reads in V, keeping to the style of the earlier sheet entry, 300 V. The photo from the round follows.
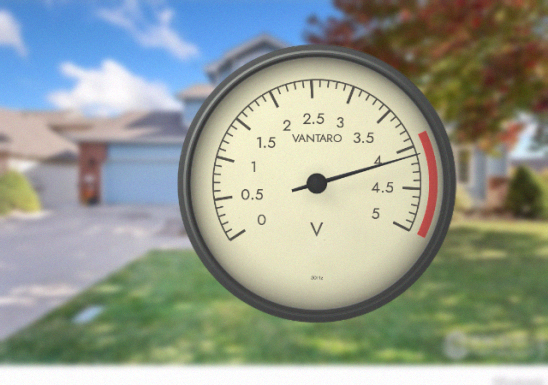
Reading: 4.1 V
